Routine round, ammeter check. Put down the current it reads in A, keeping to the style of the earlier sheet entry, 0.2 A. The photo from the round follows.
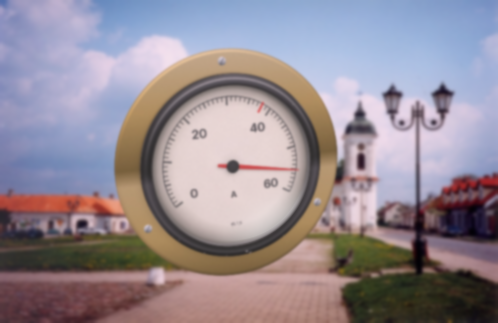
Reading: 55 A
